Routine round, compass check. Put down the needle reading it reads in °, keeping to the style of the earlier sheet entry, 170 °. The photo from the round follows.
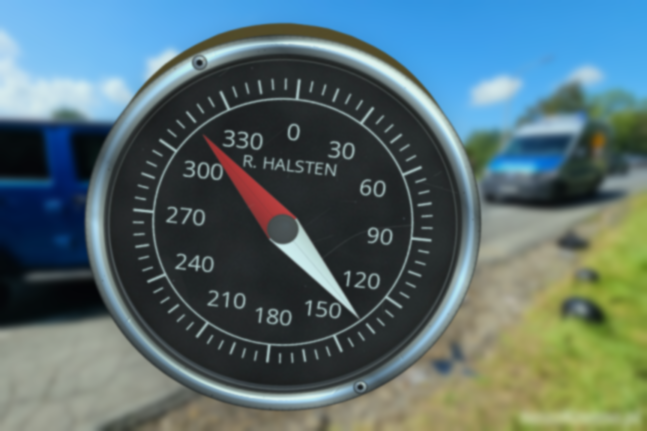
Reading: 315 °
